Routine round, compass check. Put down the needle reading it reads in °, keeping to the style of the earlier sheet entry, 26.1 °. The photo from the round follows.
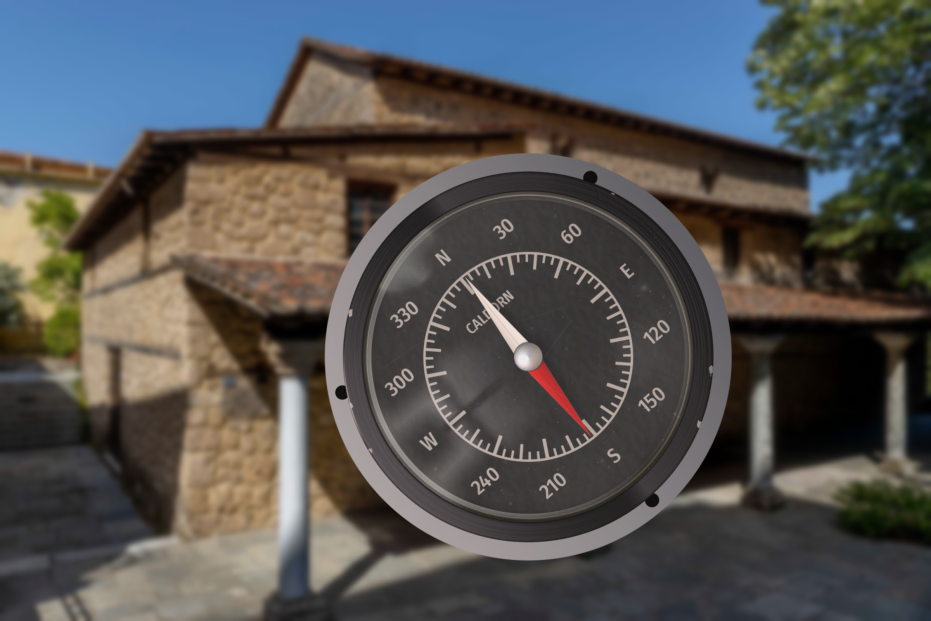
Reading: 182.5 °
